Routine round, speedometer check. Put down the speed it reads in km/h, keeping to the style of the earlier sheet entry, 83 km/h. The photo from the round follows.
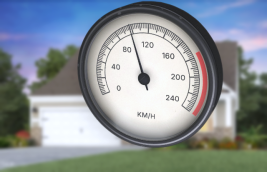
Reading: 100 km/h
